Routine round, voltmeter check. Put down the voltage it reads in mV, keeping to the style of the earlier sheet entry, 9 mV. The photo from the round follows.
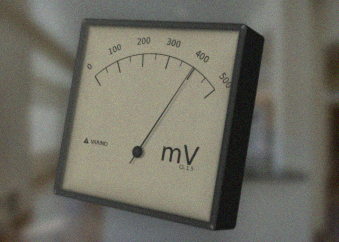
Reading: 400 mV
